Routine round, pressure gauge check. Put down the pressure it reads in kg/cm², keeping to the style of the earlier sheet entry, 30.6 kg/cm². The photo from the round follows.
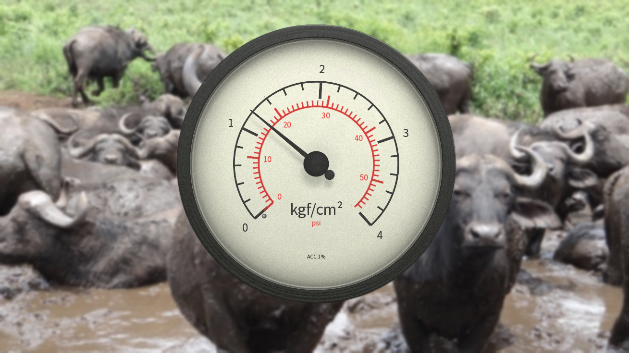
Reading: 1.2 kg/cm²
